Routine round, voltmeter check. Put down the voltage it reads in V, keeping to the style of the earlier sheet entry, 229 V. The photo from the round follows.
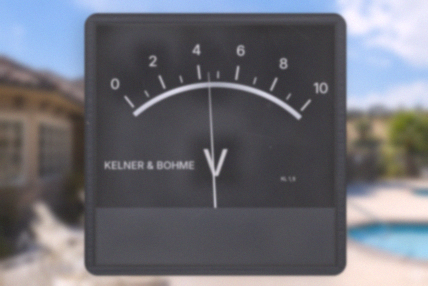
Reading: 4.5 V
